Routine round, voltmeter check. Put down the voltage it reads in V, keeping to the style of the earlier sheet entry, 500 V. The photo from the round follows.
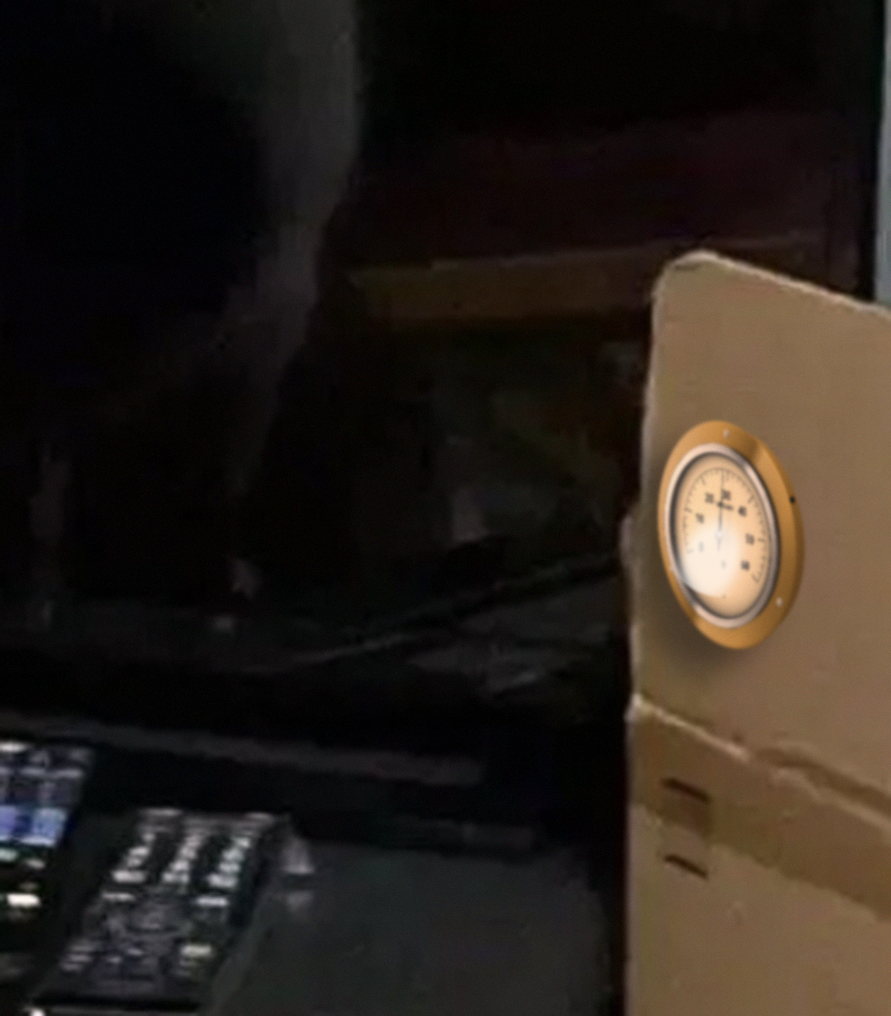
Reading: 30 V
